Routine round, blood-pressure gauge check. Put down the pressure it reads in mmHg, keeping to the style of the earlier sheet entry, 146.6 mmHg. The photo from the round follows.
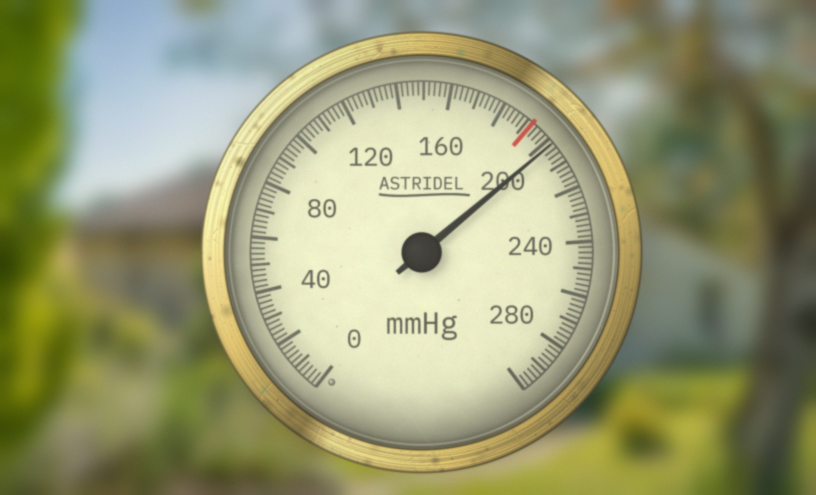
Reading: 202 mmHg
